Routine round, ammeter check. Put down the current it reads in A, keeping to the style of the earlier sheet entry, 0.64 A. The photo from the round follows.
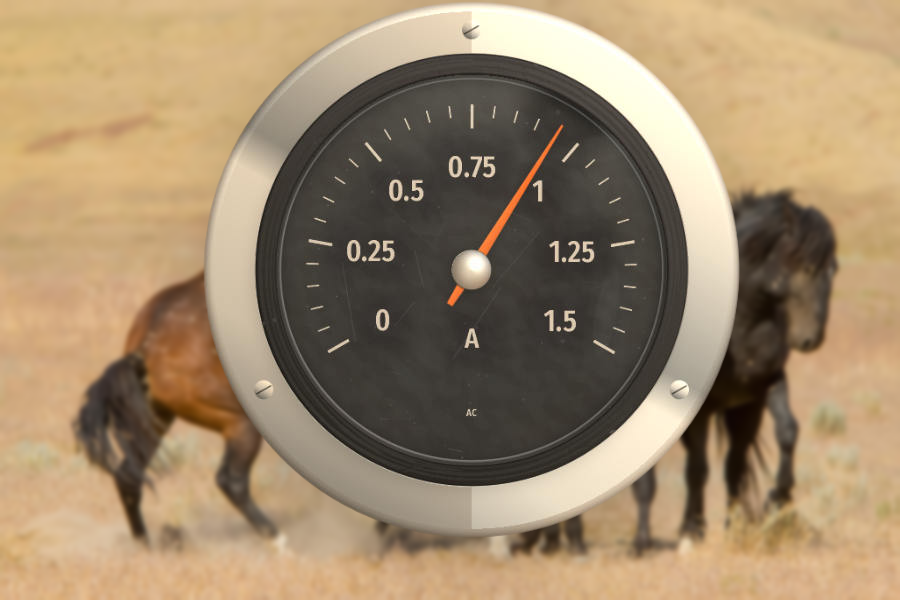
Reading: 0.95 A
